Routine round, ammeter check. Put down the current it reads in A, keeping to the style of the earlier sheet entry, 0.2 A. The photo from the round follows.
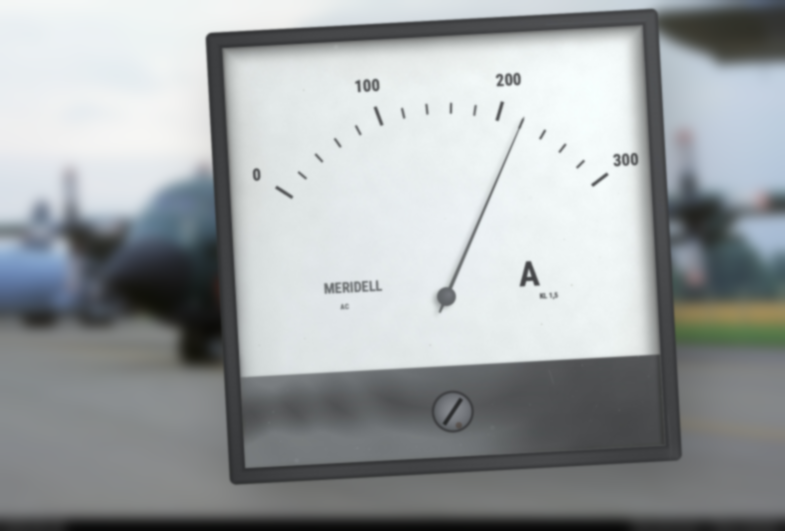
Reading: 220 A
